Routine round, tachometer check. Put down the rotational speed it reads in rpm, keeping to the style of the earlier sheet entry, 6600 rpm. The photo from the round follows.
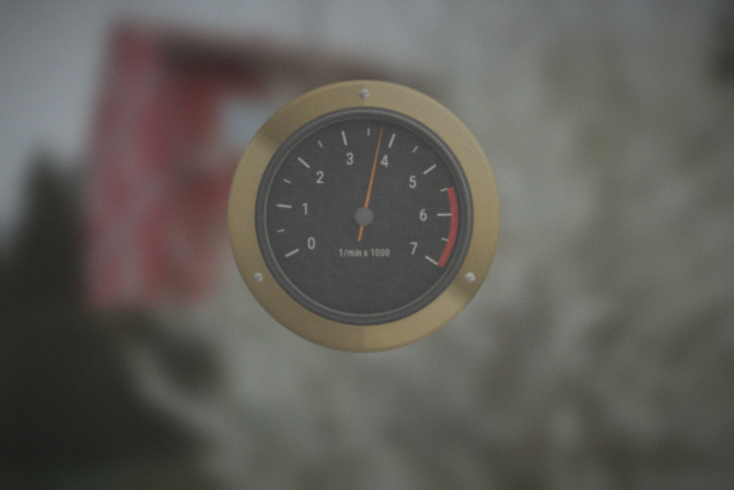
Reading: 3750 rpm
